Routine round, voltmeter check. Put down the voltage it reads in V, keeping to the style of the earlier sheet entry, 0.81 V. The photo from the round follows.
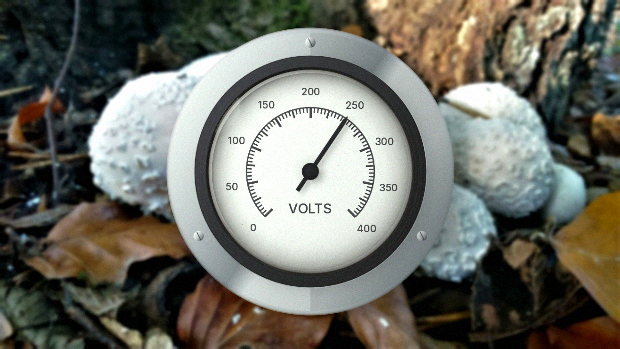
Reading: 250 V
